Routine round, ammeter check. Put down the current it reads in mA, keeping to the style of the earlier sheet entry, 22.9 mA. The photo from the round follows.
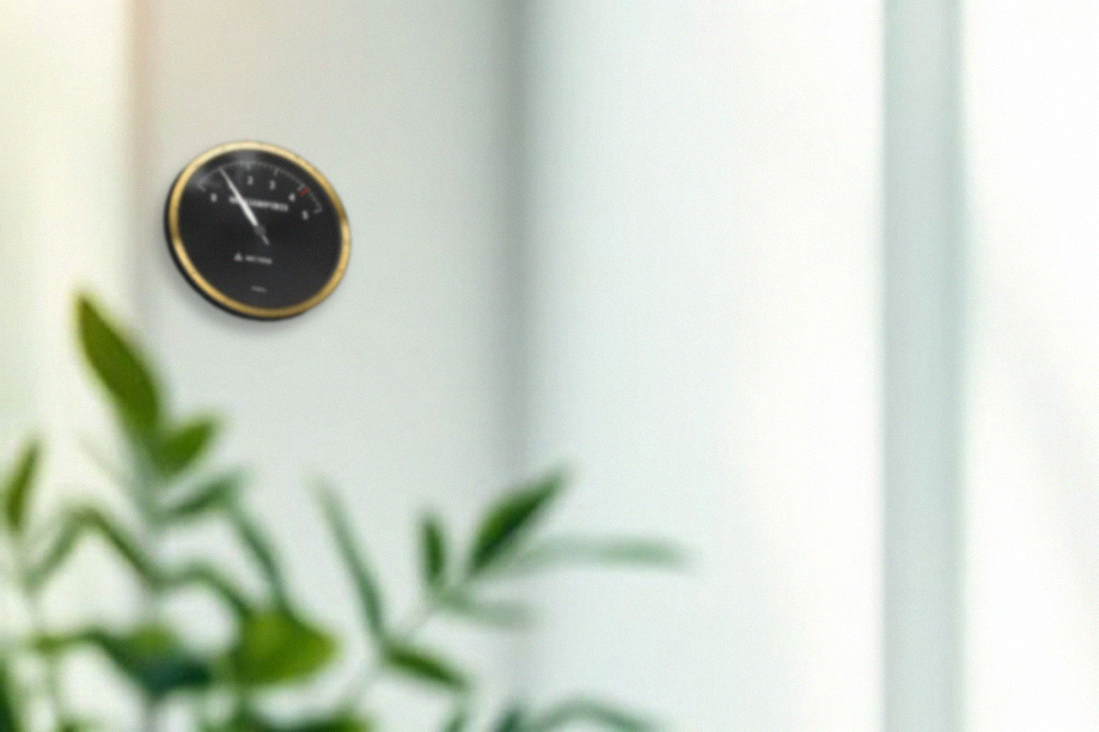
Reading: 1 mA
